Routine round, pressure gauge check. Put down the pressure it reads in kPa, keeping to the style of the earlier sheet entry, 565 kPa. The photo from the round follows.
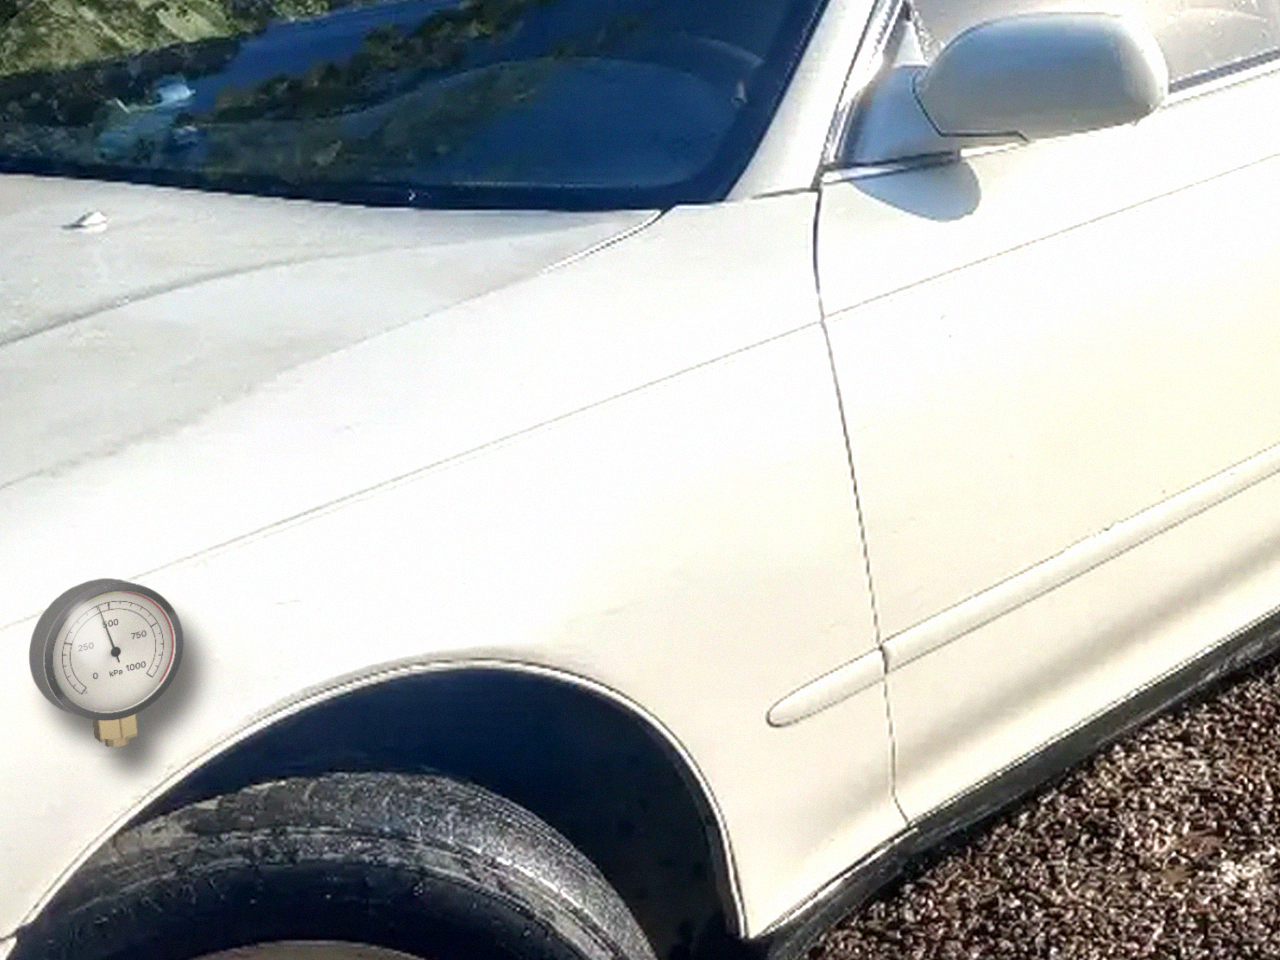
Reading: 450 kPa
